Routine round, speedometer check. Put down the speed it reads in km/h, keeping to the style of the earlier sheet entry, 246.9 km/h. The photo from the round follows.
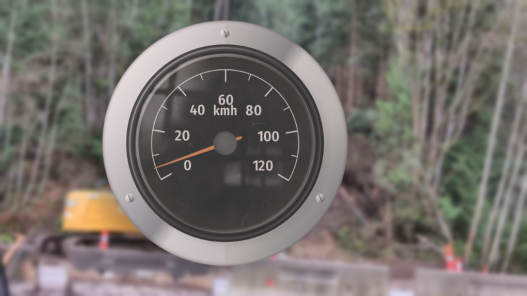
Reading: 5 km/h
